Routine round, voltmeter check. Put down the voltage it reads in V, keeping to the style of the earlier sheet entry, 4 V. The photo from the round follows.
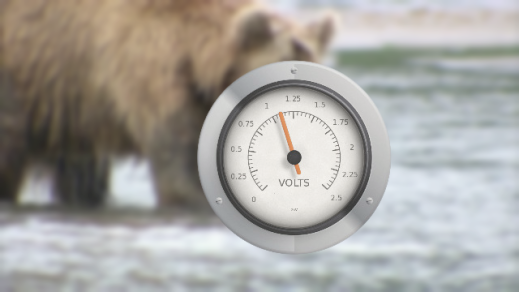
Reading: 1.1 V
